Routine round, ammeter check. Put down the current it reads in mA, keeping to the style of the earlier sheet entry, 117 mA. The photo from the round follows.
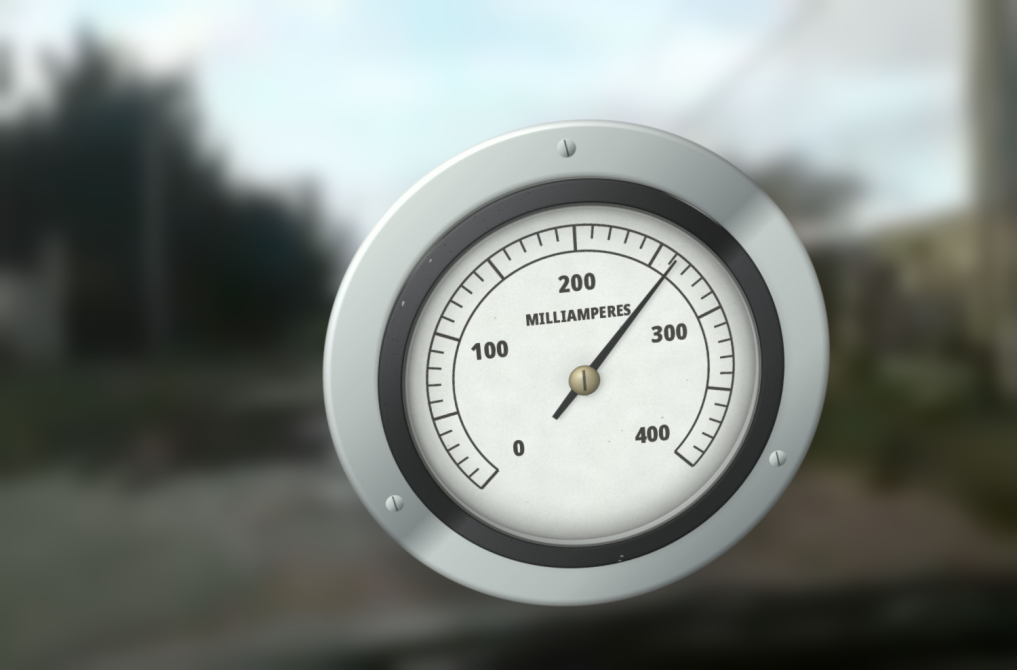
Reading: 260 mA
